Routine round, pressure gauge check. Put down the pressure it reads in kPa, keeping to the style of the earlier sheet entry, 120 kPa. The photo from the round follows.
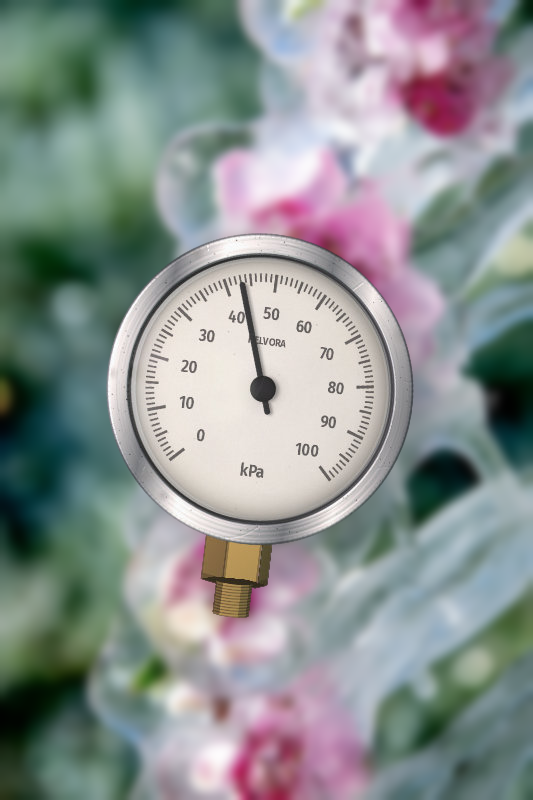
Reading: 43 kPa
